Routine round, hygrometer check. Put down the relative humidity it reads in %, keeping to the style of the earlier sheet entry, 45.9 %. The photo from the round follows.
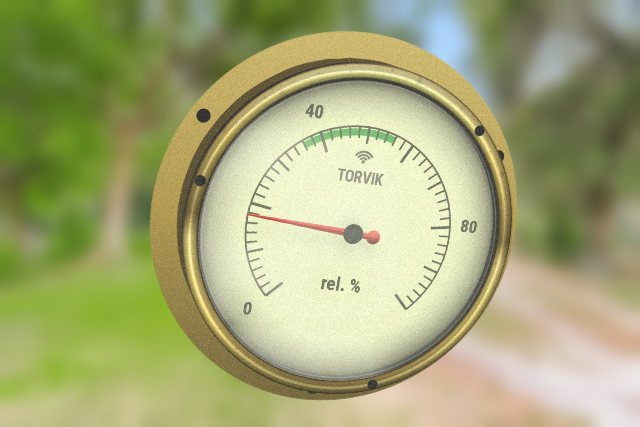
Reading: 18 %
